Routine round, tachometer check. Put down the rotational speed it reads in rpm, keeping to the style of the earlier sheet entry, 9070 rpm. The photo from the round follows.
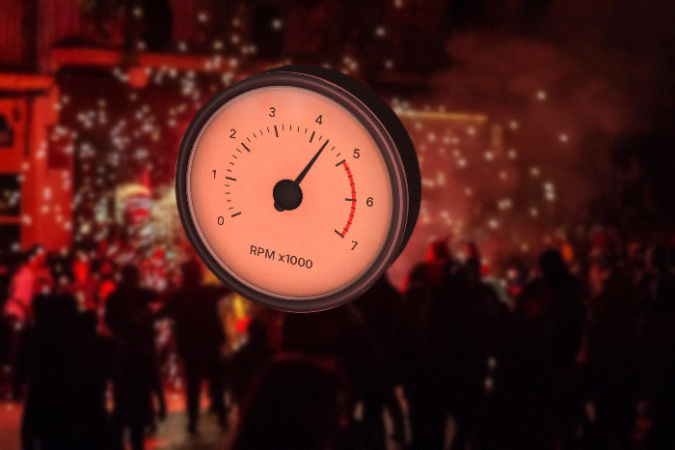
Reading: 4400 rpm
